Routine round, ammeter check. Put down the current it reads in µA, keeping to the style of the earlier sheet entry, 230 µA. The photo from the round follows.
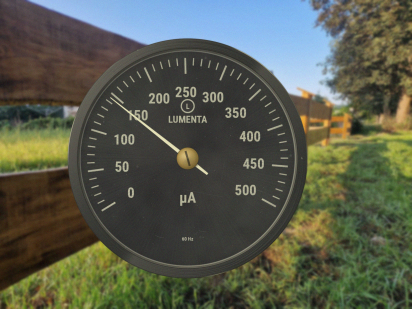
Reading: 145 µA
